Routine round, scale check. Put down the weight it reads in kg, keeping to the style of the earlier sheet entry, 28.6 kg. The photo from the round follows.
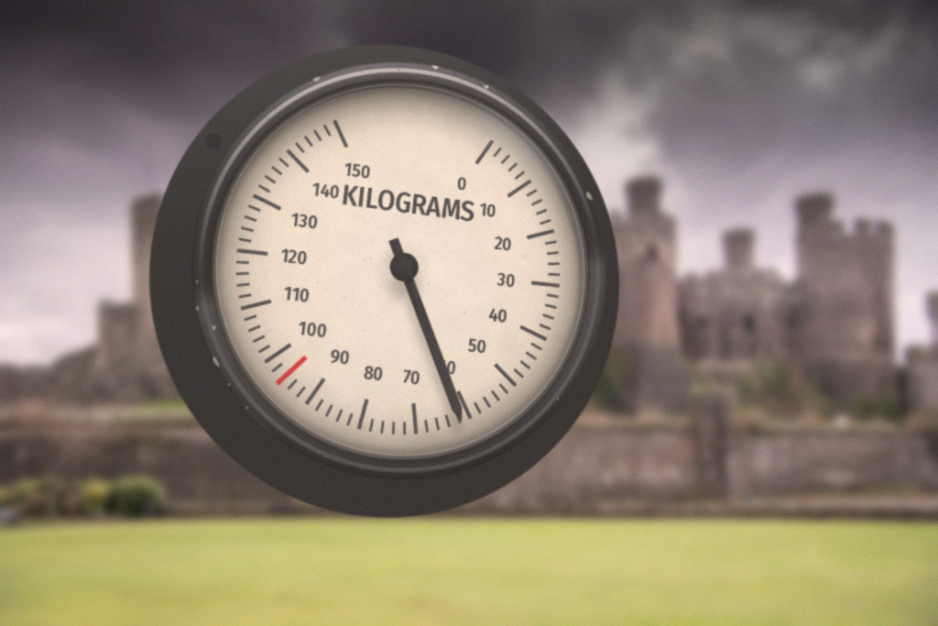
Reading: 62 kg
